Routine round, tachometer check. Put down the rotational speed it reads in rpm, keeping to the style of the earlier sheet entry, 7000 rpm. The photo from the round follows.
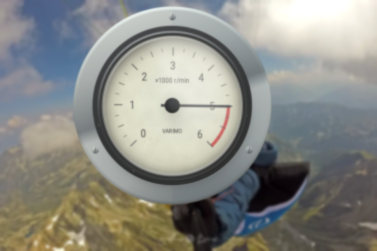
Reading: 5000 rpm
